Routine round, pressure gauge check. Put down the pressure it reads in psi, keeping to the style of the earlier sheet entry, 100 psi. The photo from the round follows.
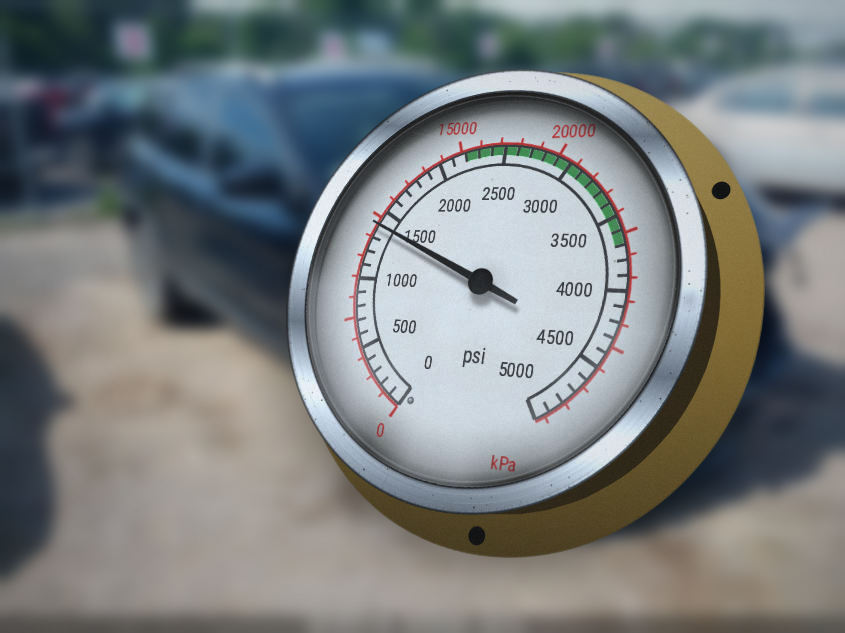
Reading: 1400 psi
